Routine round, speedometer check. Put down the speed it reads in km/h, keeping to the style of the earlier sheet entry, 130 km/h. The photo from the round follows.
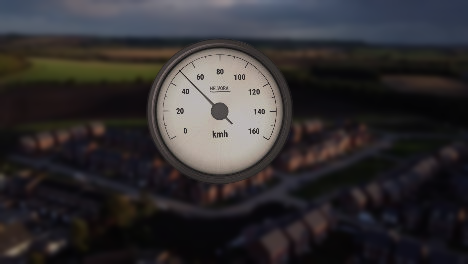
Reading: 50 km/h
